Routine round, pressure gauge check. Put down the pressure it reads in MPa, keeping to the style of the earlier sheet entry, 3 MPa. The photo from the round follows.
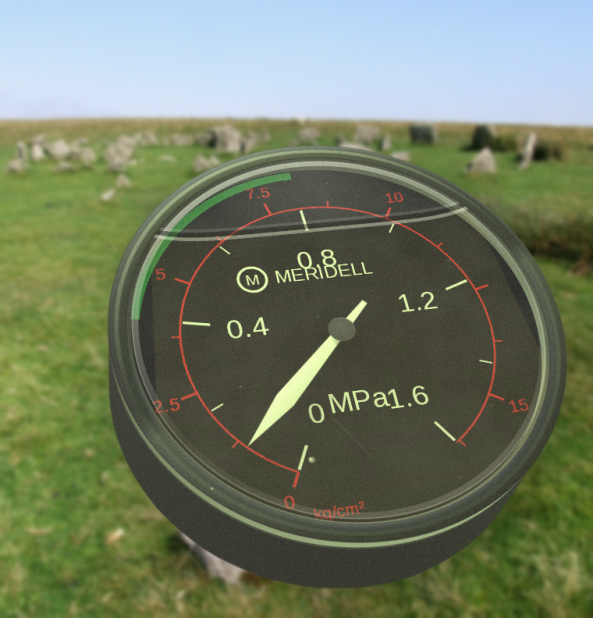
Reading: 0.1 MPa
